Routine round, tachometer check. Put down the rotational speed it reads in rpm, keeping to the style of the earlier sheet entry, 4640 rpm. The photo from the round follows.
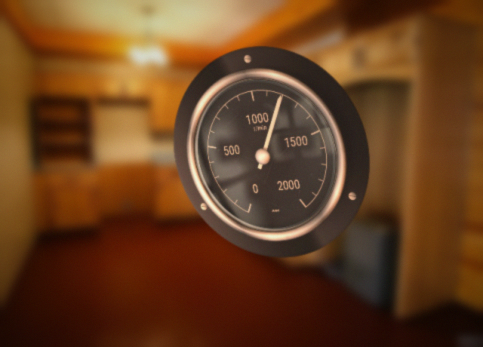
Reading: 1200 rpm
